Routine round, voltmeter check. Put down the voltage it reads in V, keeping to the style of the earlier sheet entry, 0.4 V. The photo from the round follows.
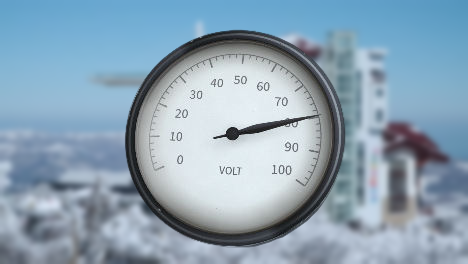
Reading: 80 V
